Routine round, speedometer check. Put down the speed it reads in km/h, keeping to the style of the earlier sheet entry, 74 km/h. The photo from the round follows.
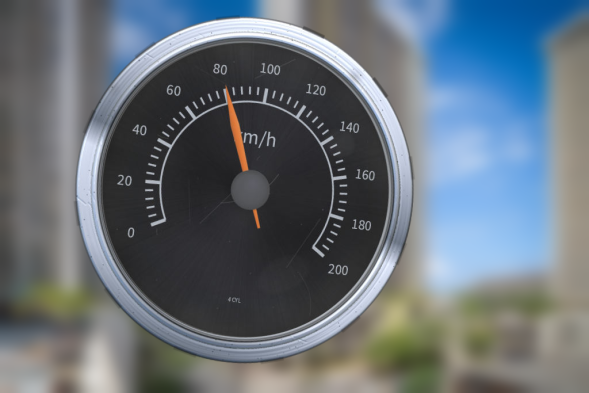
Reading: 80 km/h
